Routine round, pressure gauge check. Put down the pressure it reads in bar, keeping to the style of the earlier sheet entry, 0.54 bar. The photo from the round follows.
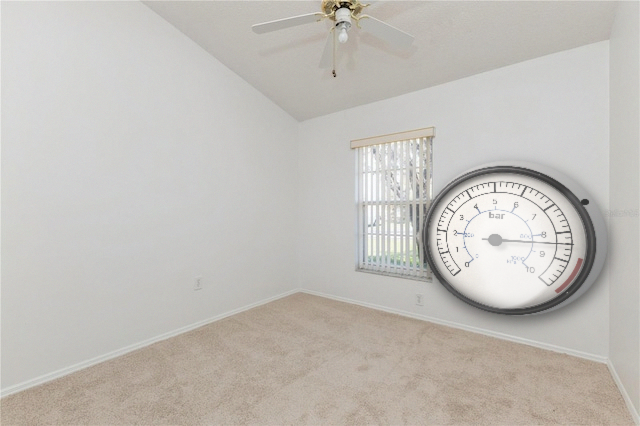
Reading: 8.4 bar
